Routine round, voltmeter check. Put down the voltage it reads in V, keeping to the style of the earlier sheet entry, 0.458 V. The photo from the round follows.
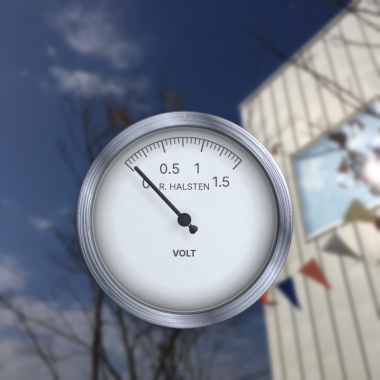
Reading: 0.05 V
